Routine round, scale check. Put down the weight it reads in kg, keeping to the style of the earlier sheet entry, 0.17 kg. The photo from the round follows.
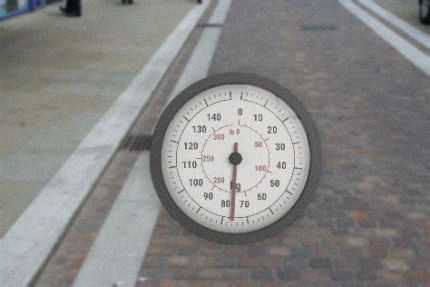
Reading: 76 kg
